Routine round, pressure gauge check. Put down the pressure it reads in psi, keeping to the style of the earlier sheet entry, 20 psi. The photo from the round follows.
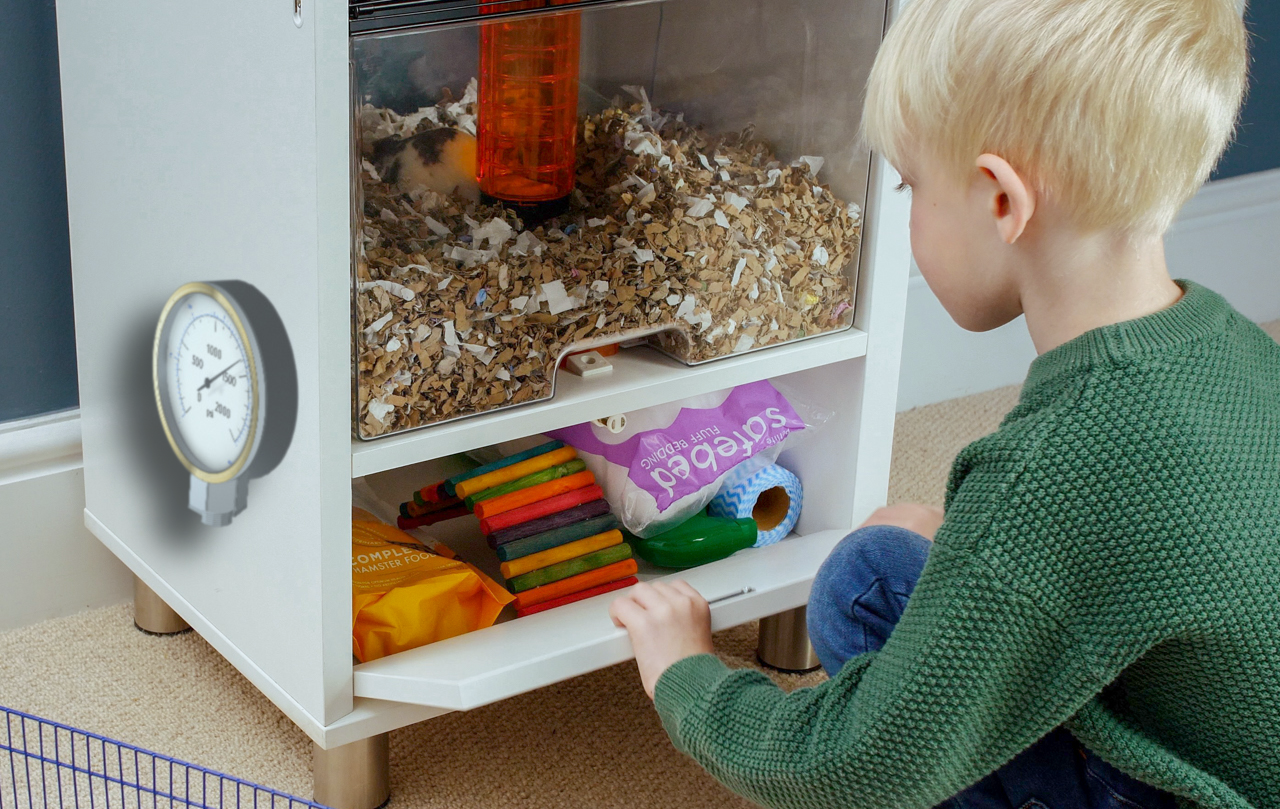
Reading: 1400 psi
